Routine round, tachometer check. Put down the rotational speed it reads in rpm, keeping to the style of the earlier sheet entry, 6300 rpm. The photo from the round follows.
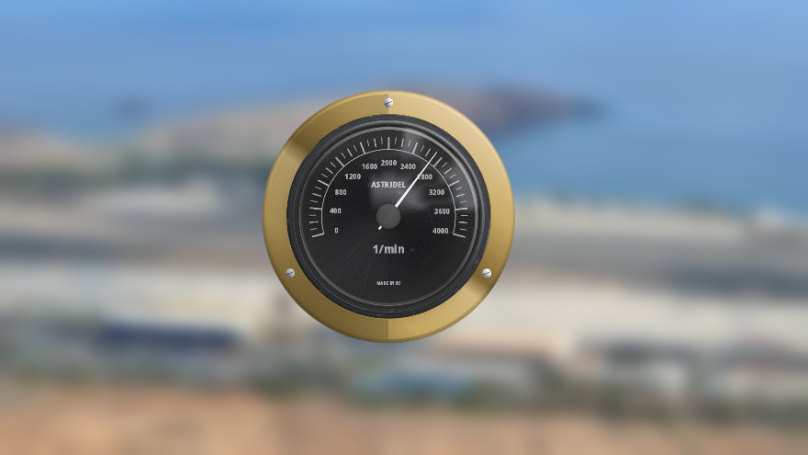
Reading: 2700 rpm
